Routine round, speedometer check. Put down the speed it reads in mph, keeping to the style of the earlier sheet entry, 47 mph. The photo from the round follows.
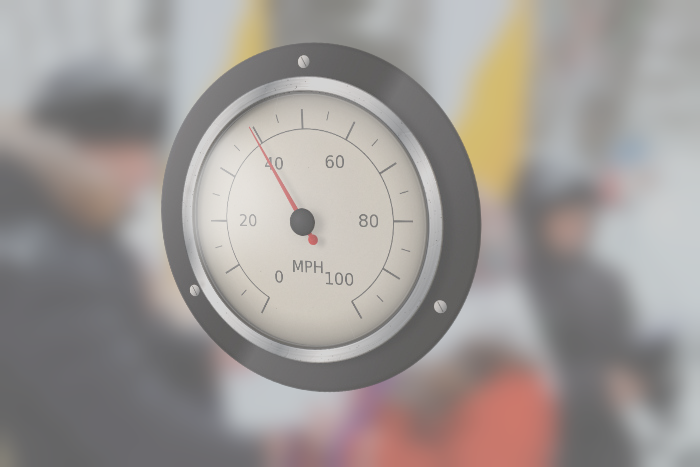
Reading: 40 mph
